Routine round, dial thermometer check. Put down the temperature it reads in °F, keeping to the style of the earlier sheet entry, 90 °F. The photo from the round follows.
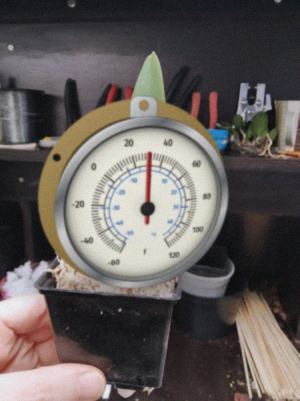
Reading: 30 °F
